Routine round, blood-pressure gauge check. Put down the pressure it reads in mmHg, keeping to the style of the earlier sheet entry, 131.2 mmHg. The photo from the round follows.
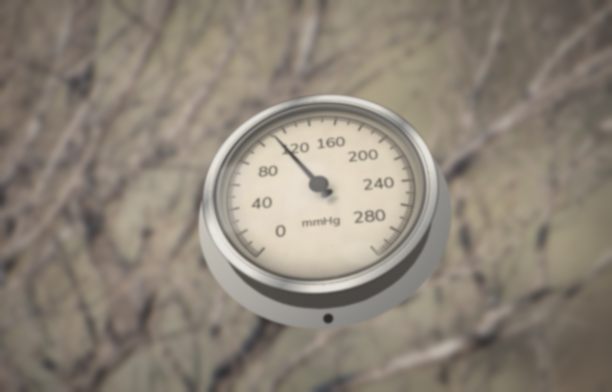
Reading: 110 mmHg
